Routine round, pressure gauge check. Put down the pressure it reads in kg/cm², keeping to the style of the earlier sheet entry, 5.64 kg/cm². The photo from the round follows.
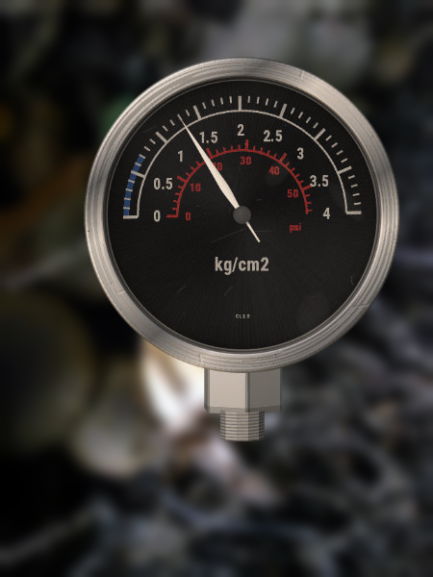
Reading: 1.3 kg/cm²
